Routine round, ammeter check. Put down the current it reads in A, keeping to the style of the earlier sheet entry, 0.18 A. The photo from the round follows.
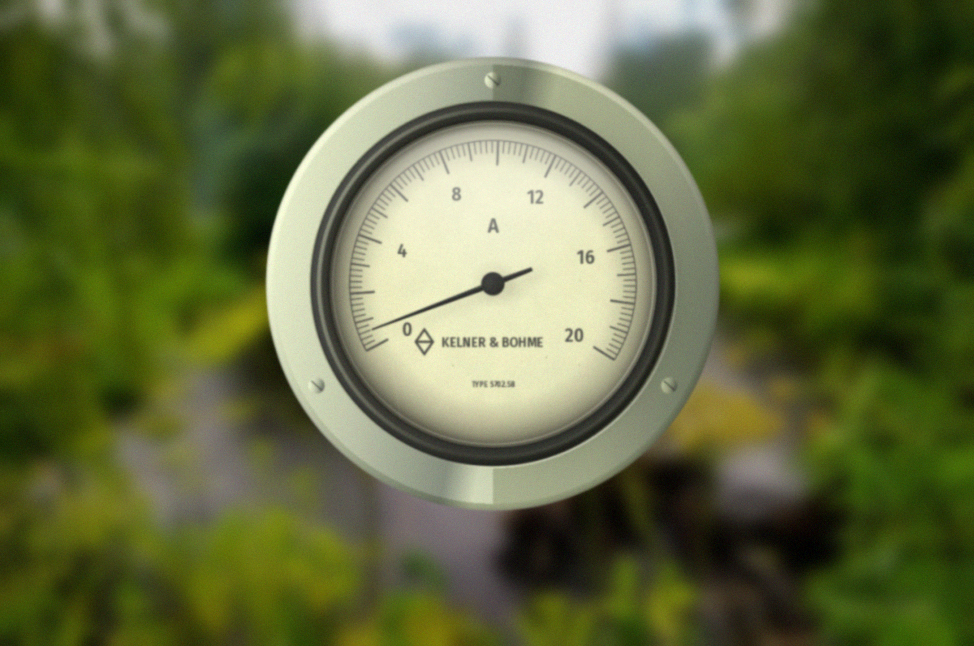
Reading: 0.6 A
